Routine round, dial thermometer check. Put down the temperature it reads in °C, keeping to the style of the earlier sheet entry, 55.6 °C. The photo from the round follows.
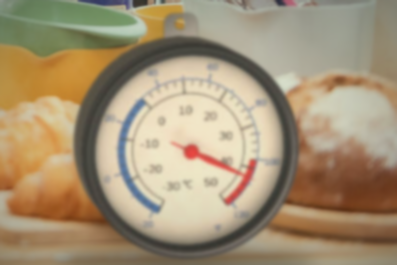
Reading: 42 °C
